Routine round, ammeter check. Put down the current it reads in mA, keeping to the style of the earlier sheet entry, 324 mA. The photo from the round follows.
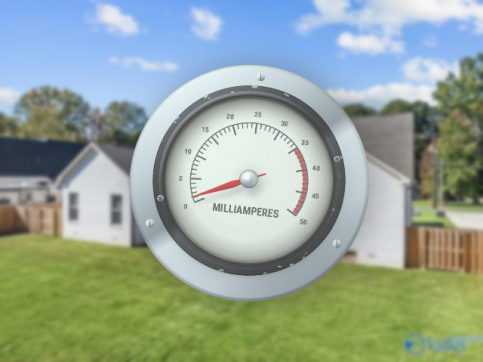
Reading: 1 mA
